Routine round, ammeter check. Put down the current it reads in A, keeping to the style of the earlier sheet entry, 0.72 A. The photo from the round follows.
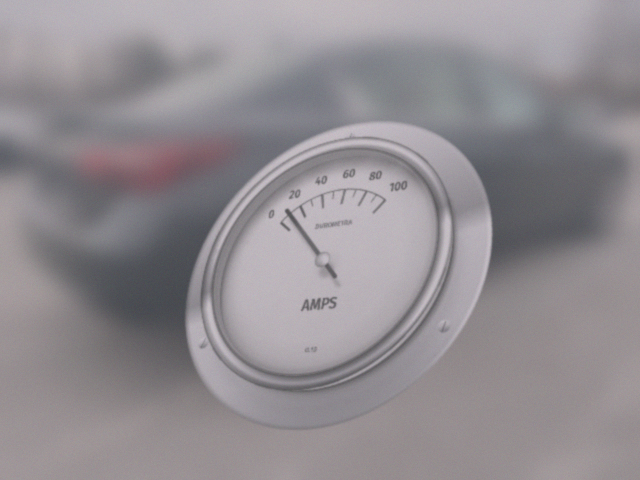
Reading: 10 A
